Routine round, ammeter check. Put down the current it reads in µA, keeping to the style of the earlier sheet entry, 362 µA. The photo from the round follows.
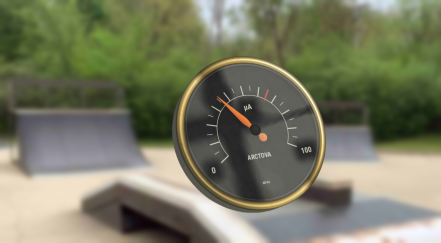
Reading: 35 µA
